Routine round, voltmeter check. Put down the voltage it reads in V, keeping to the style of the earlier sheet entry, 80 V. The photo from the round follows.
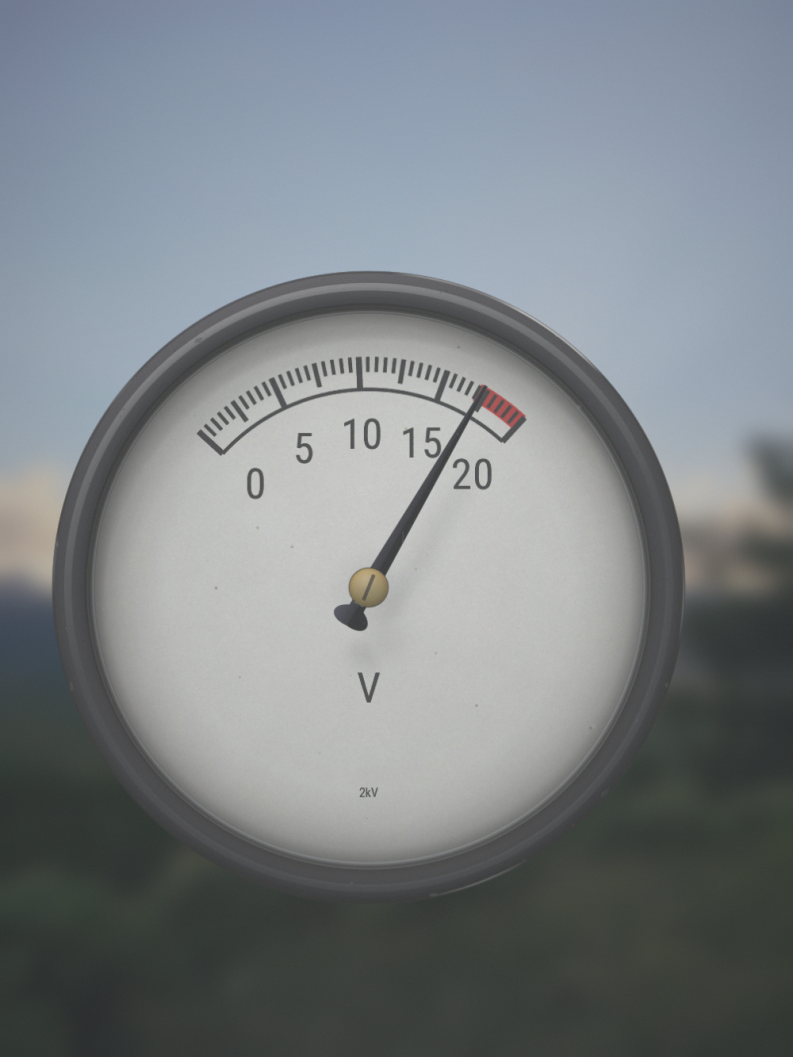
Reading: 17.25 V
